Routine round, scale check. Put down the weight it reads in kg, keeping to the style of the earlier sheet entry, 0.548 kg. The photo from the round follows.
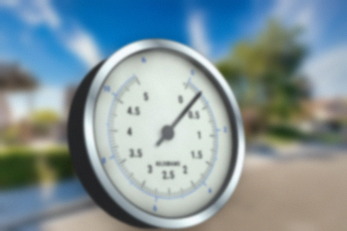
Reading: 0.25 kg
